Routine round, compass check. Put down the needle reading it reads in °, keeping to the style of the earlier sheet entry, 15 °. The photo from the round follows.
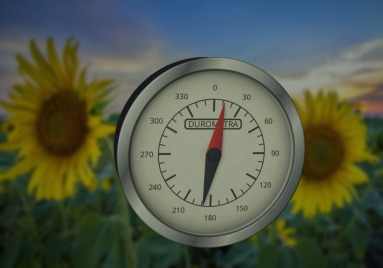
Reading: 10 °
